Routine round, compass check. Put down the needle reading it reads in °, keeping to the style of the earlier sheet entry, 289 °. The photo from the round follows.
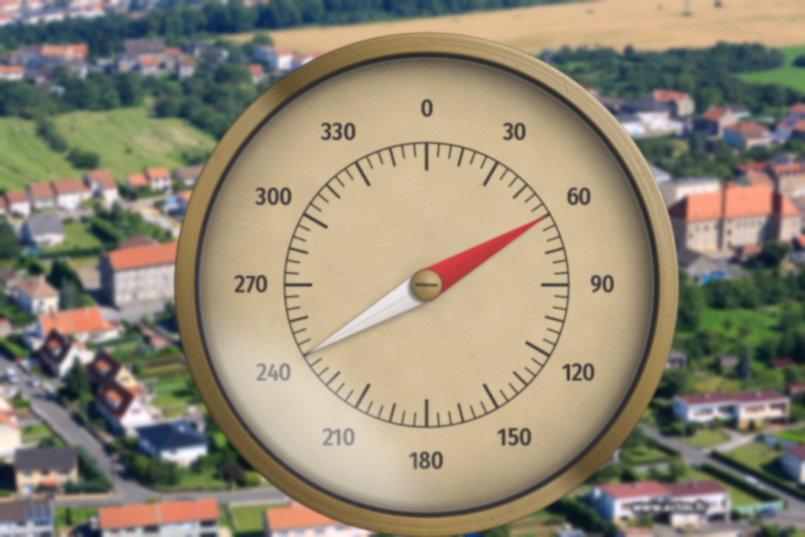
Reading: 60 °
